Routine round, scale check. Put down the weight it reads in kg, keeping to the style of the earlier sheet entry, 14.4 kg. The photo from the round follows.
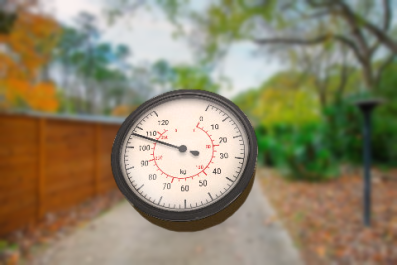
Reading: 106 kg
